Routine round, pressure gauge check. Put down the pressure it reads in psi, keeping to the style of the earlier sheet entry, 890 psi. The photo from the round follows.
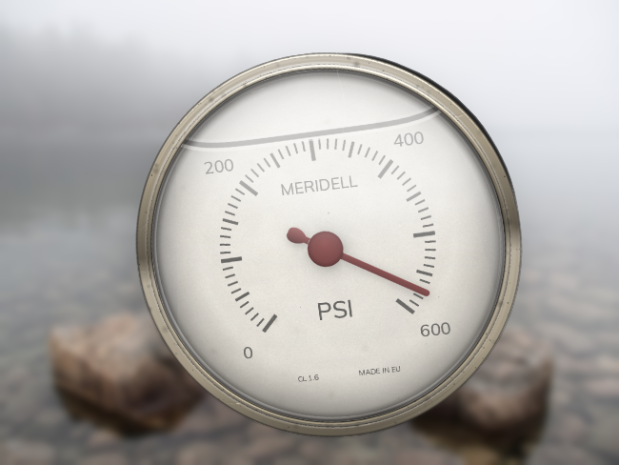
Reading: 570 psi
